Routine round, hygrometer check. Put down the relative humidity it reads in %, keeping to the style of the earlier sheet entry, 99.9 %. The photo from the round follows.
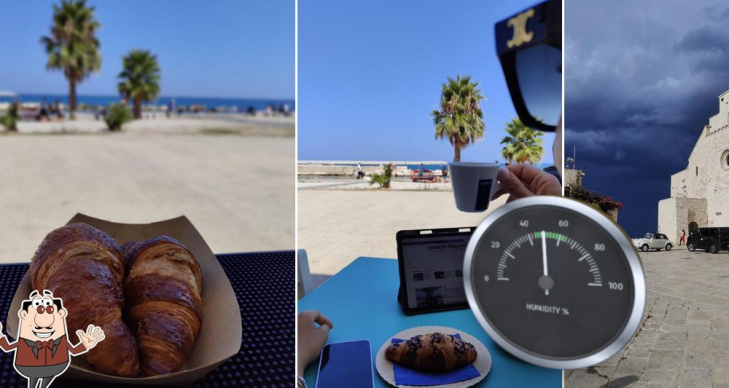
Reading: 50 %
